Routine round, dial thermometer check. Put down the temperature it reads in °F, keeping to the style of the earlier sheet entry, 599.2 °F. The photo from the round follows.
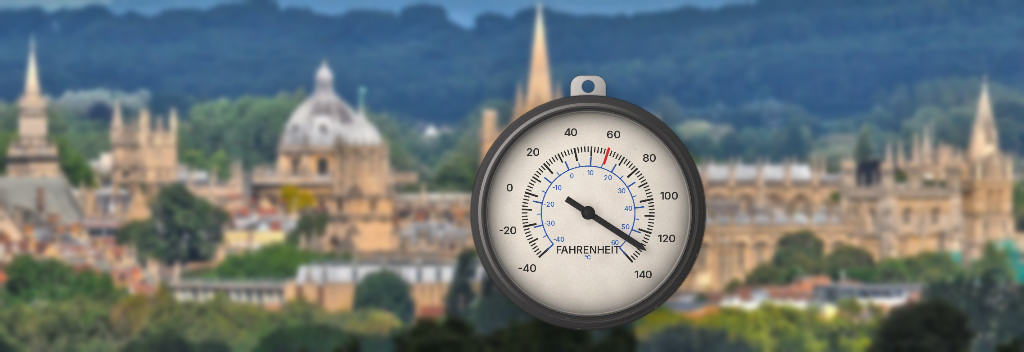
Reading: 130 °F
